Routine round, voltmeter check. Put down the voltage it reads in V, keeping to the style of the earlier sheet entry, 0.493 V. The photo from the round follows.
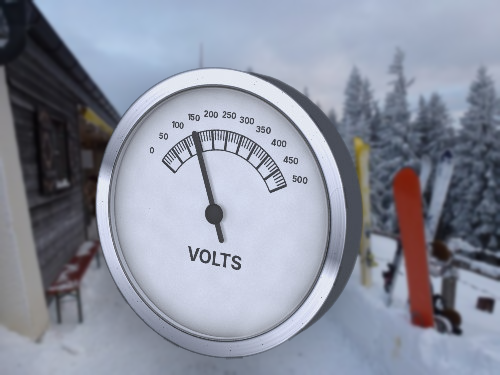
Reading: 150 V
